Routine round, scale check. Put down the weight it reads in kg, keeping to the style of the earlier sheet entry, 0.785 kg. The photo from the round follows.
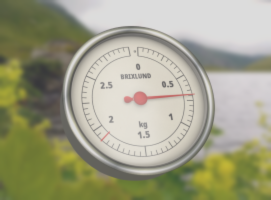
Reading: 0.7 kg
